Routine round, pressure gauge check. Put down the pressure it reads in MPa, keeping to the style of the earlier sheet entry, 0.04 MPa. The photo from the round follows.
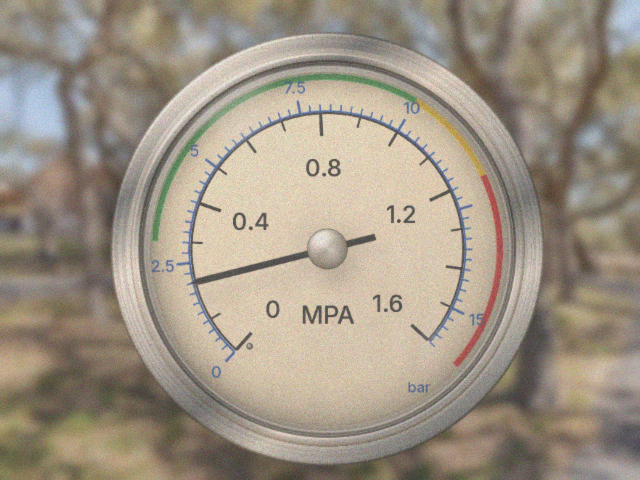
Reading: 0.2 MPa
